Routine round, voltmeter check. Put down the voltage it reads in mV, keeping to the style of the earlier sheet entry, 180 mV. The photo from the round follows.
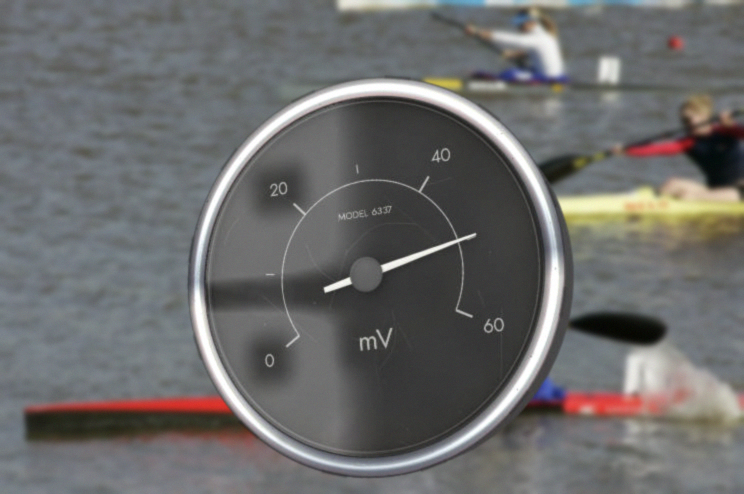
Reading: 50 mV
